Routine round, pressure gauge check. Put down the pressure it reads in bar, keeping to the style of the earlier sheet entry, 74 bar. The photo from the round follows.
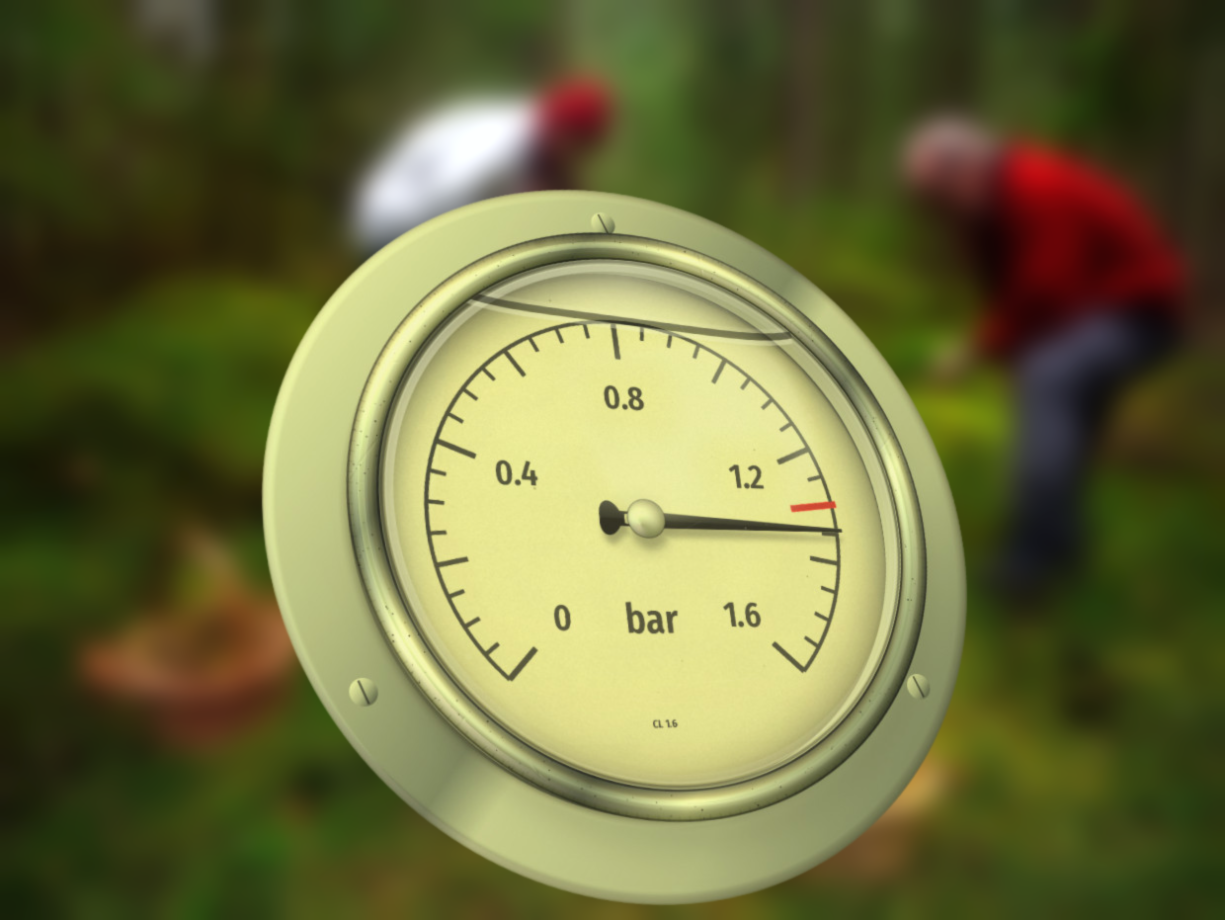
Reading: 1.35 bar
